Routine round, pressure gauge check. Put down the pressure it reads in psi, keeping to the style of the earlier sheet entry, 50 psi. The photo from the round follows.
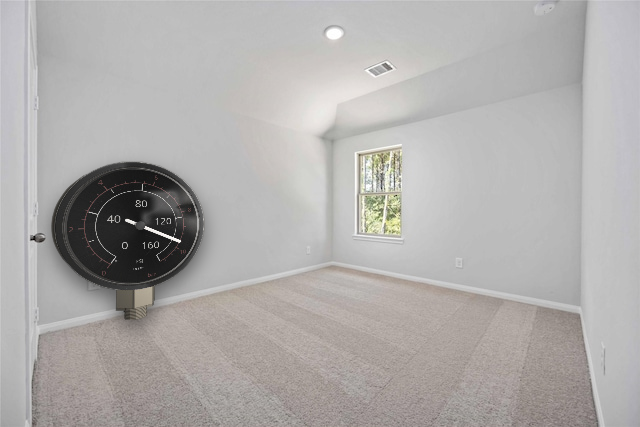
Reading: 140 psi
